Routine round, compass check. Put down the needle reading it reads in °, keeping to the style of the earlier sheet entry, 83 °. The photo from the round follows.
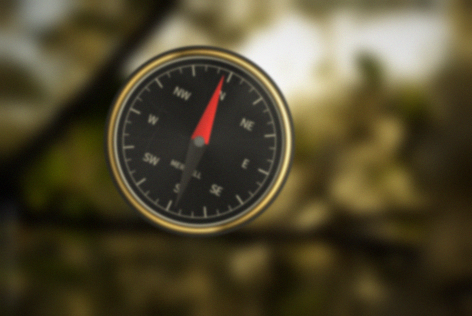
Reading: 355 °
